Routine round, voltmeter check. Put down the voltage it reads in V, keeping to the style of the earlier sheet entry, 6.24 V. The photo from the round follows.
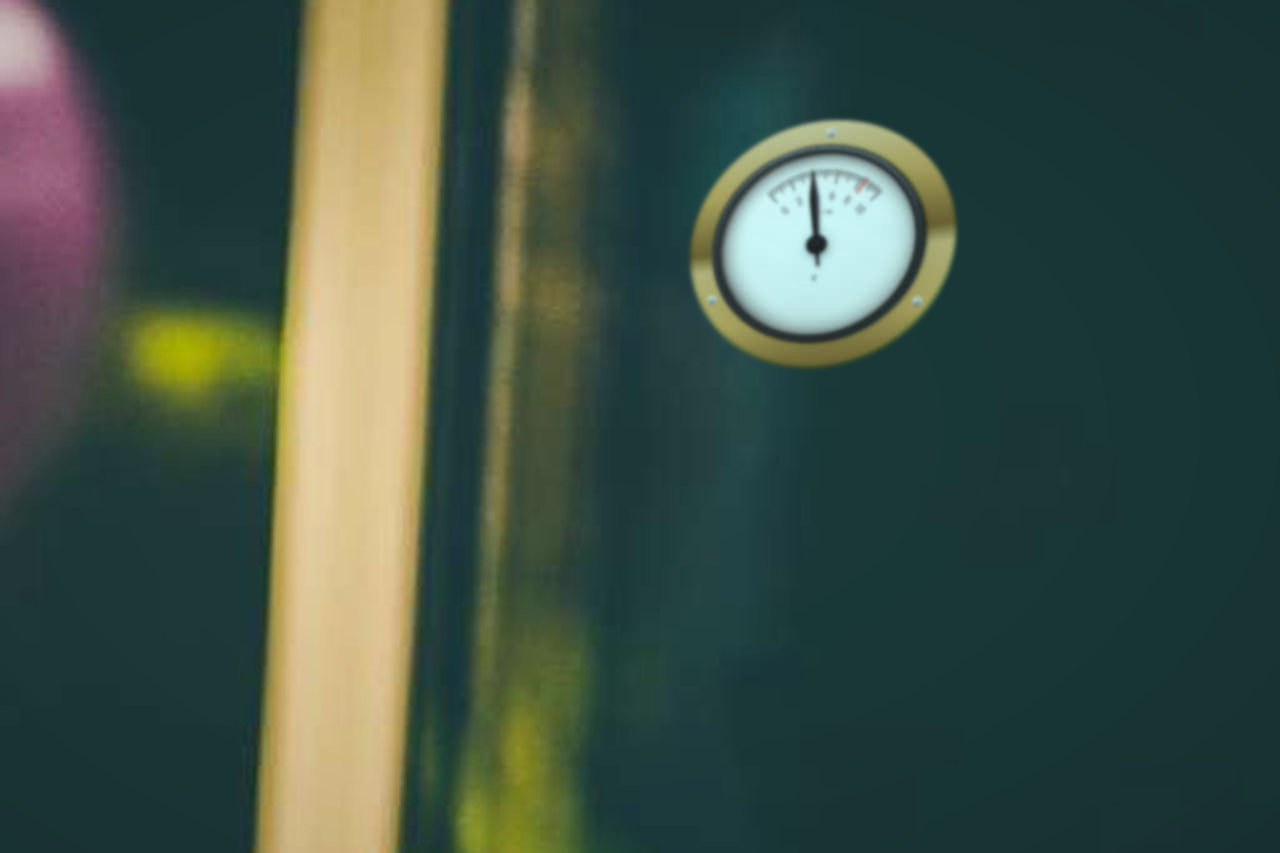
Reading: 4 V
